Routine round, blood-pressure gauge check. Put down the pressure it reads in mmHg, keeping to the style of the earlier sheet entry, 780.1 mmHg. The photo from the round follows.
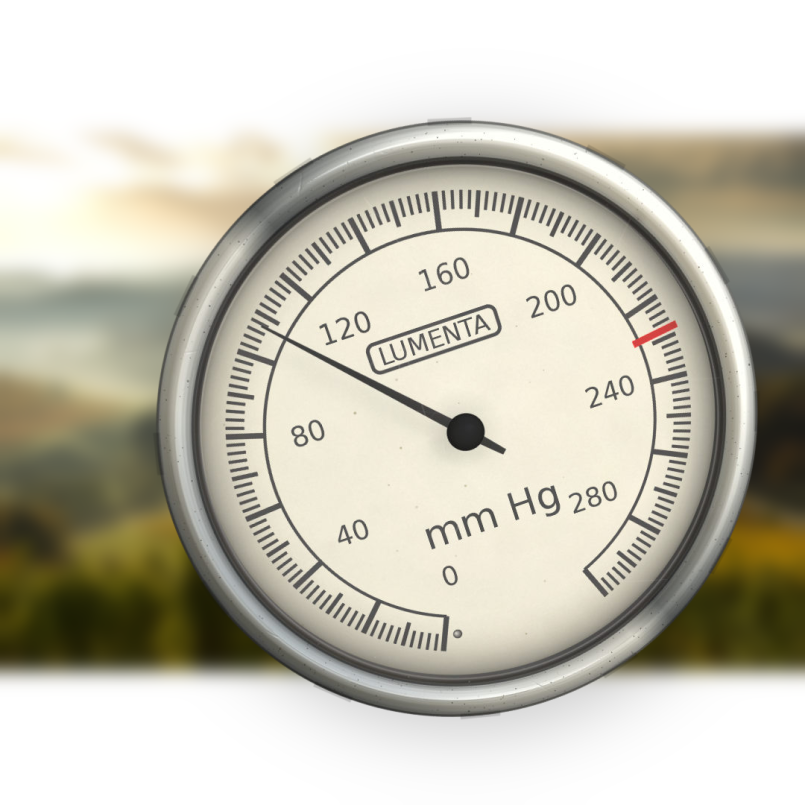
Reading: 108 mmHg
